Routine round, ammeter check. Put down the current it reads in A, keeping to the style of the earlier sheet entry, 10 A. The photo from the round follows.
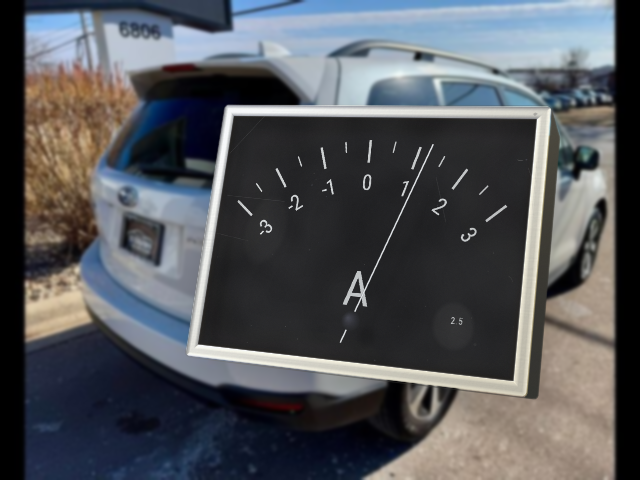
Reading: 1.25 A
